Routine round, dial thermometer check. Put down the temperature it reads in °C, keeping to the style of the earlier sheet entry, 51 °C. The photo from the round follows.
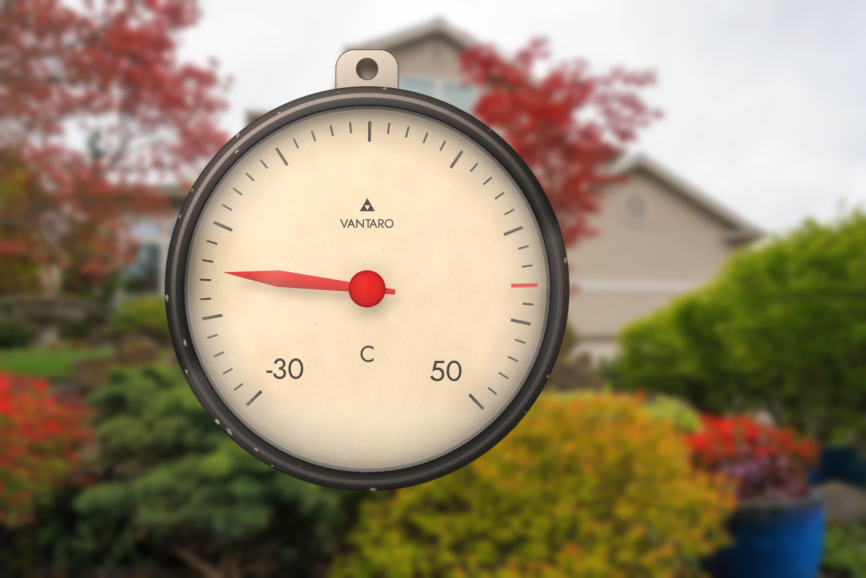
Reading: -15 °C
